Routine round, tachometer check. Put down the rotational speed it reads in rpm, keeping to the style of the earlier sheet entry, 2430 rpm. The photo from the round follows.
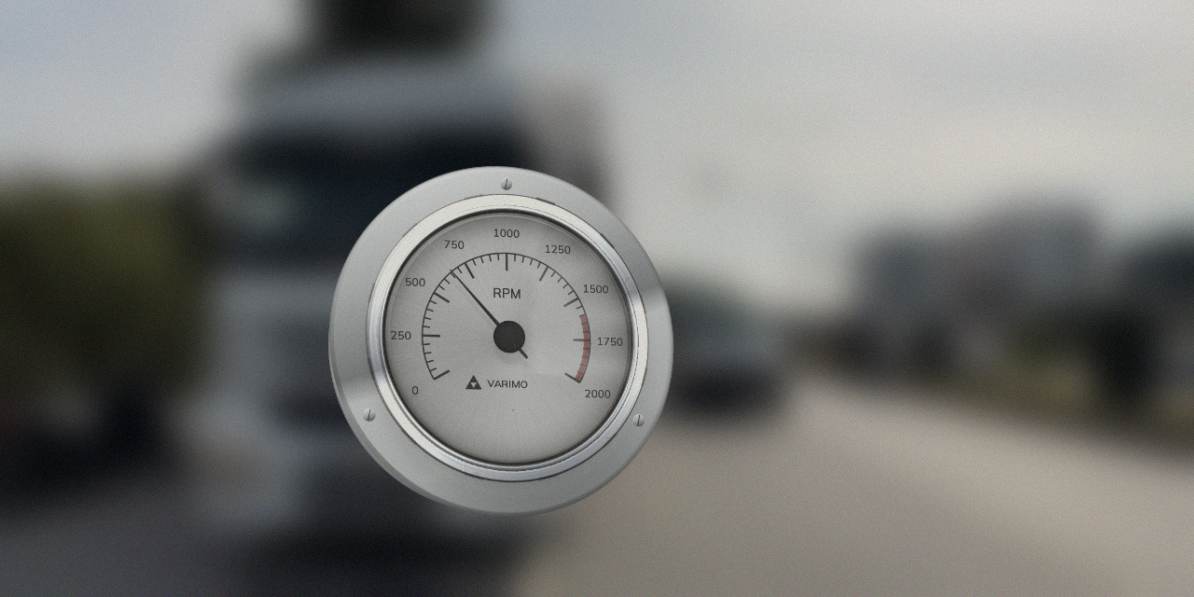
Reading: 650 rpm
